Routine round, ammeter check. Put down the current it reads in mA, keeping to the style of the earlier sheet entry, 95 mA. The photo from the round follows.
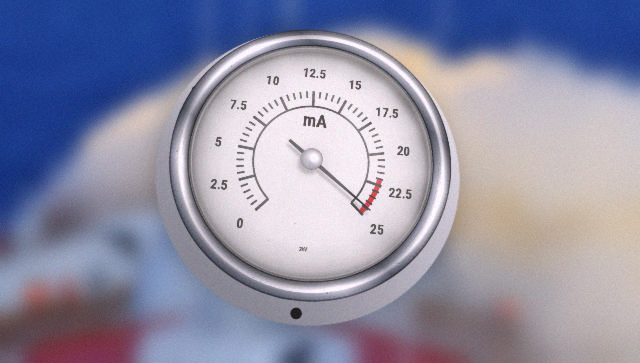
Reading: 24.5 mA
